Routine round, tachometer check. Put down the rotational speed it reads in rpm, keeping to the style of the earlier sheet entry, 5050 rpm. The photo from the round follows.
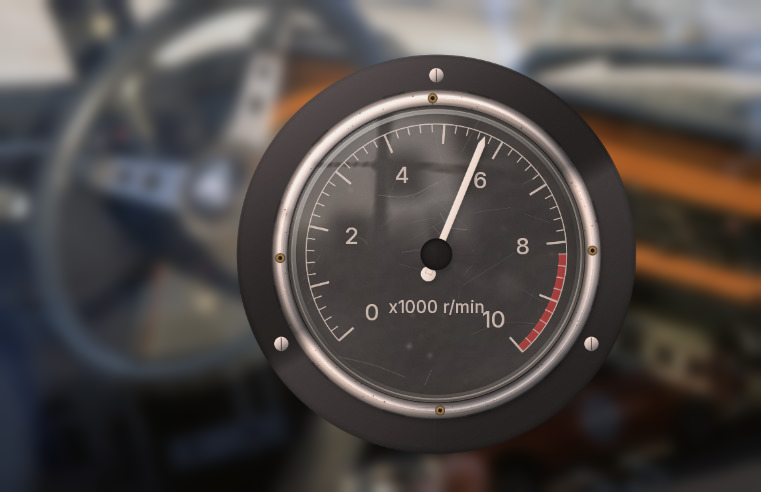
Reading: 5700 rpm
